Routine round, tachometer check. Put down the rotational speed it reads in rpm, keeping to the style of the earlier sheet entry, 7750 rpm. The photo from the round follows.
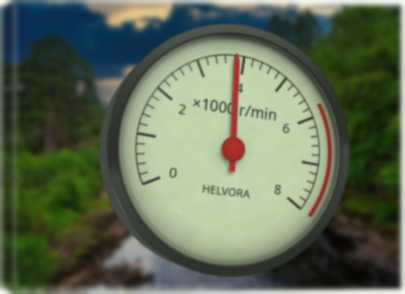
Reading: 3800 rpm
